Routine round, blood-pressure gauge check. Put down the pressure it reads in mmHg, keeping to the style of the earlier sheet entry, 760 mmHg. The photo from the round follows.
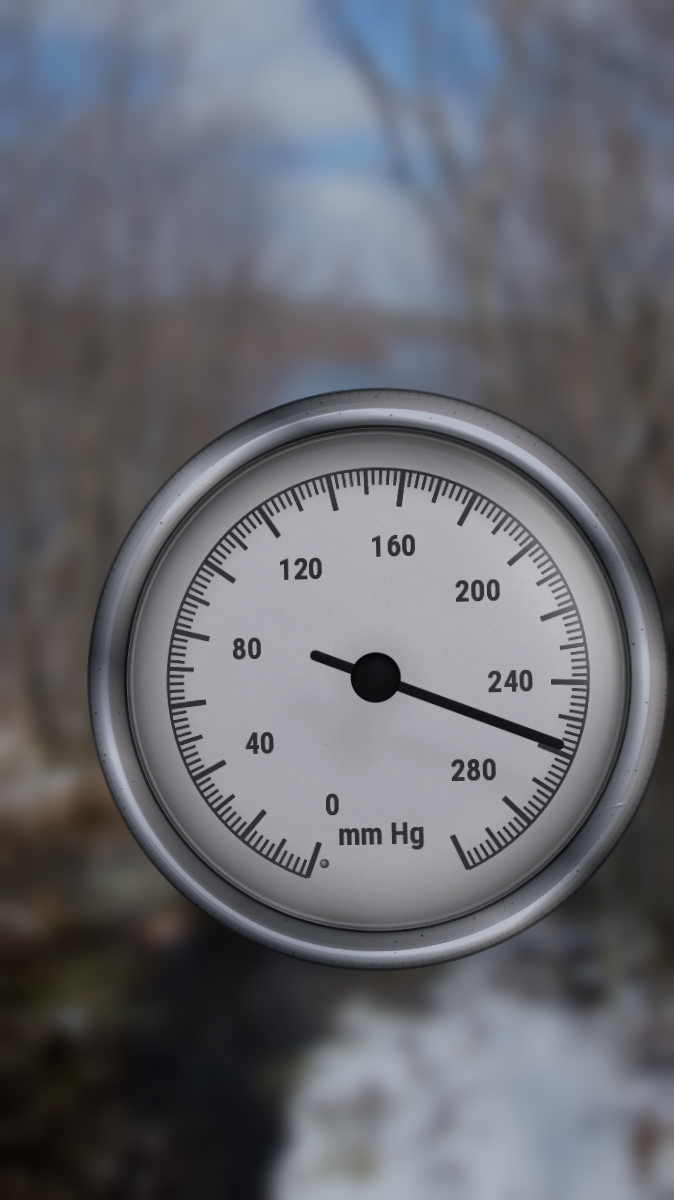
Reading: 258 mmHg
